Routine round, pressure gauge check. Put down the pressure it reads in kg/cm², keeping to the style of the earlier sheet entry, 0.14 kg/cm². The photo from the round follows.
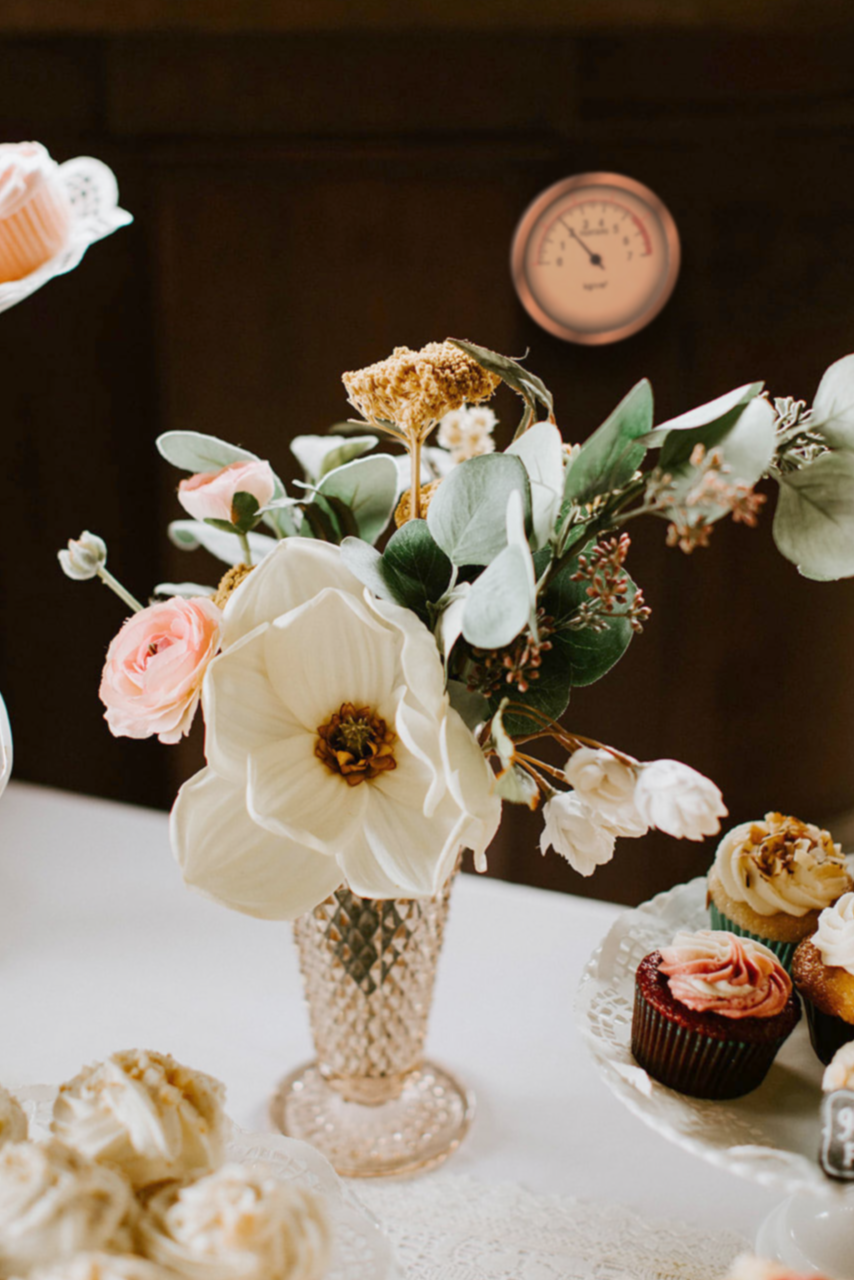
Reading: 2 kg/cm²
